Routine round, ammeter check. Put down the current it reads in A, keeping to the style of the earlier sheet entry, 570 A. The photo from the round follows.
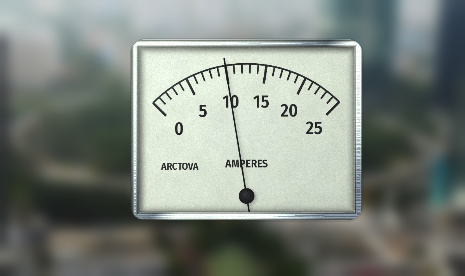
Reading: 10 A
